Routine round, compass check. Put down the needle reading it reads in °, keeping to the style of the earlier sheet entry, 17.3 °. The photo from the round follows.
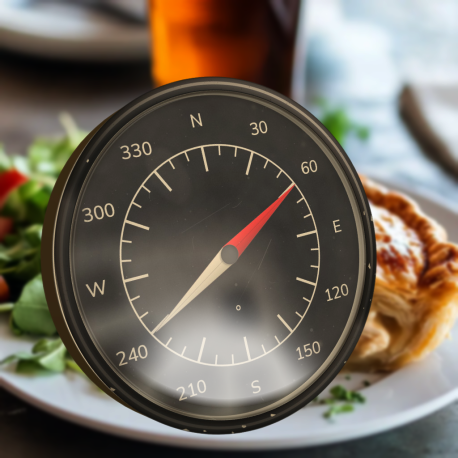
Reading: 60 °
